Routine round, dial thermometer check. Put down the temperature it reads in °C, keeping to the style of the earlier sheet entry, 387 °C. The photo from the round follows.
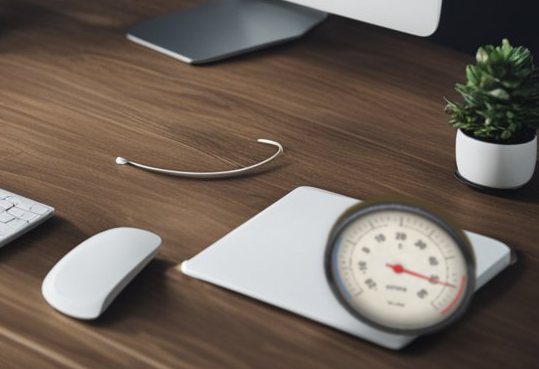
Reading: 50 °C
